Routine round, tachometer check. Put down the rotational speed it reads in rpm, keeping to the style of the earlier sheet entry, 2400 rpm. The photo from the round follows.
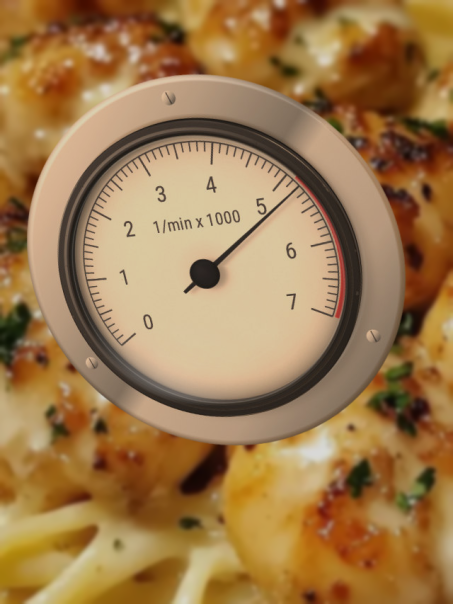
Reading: 5200 rpm
